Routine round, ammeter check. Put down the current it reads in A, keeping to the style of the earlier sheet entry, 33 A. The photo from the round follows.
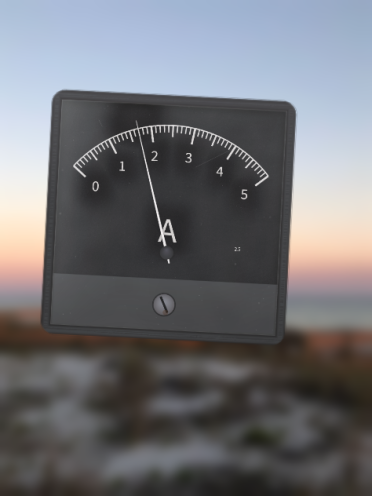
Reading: 1.7 A
